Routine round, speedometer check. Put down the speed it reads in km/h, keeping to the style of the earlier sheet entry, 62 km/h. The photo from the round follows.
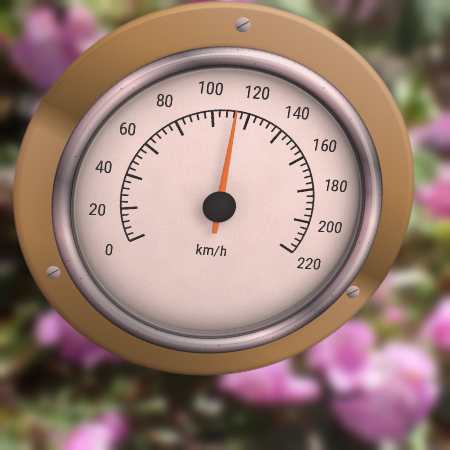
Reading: 112 km/h
